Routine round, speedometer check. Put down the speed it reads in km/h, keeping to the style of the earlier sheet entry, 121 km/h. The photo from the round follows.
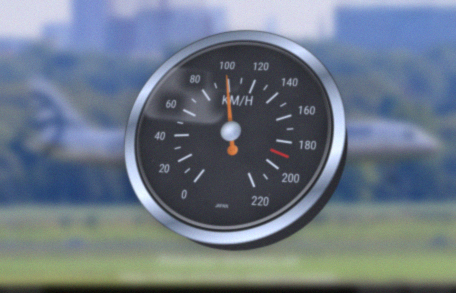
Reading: 100 km/h
